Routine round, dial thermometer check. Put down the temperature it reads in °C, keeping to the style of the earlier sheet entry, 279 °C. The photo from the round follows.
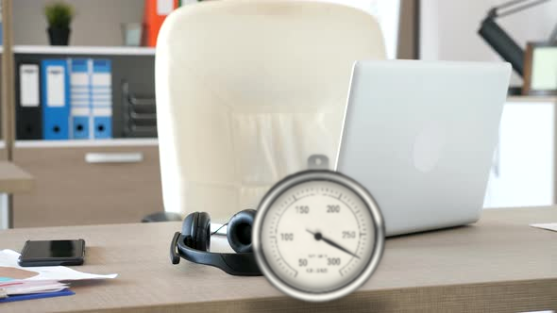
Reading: 275 °C
